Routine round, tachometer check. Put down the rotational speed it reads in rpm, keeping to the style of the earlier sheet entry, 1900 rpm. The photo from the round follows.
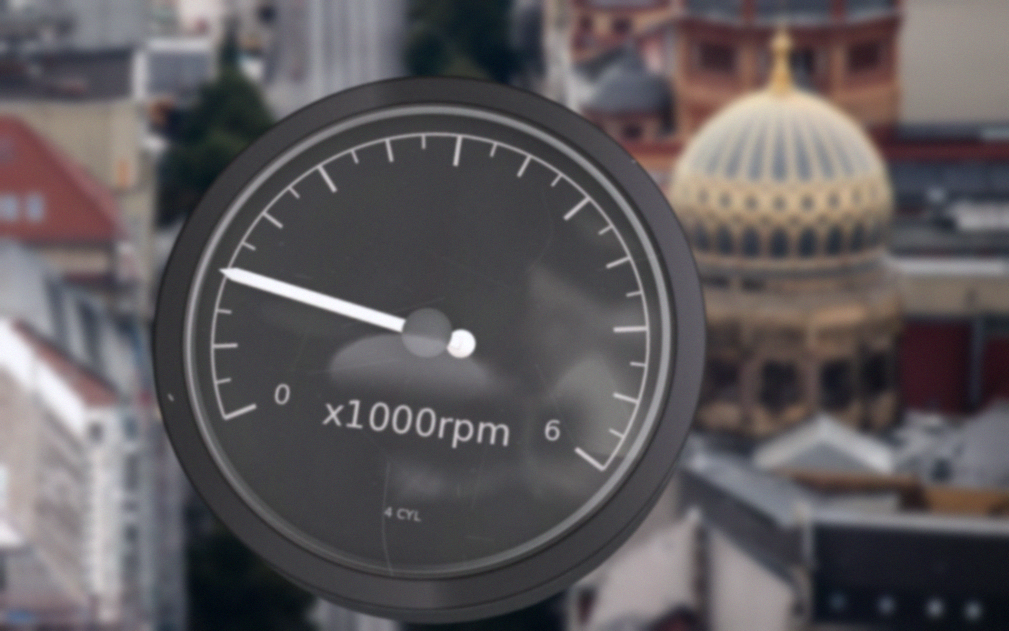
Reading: 1000 rpm
